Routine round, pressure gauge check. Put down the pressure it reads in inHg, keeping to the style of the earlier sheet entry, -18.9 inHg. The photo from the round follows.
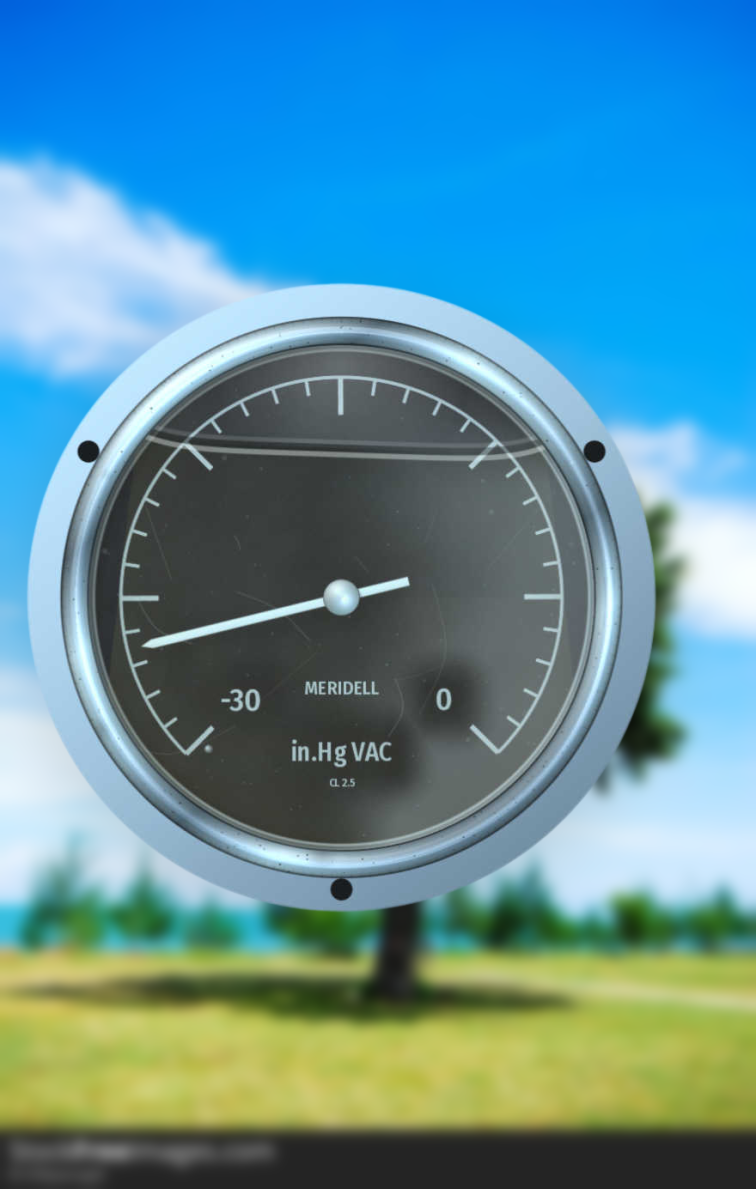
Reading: -26.5 inHg
